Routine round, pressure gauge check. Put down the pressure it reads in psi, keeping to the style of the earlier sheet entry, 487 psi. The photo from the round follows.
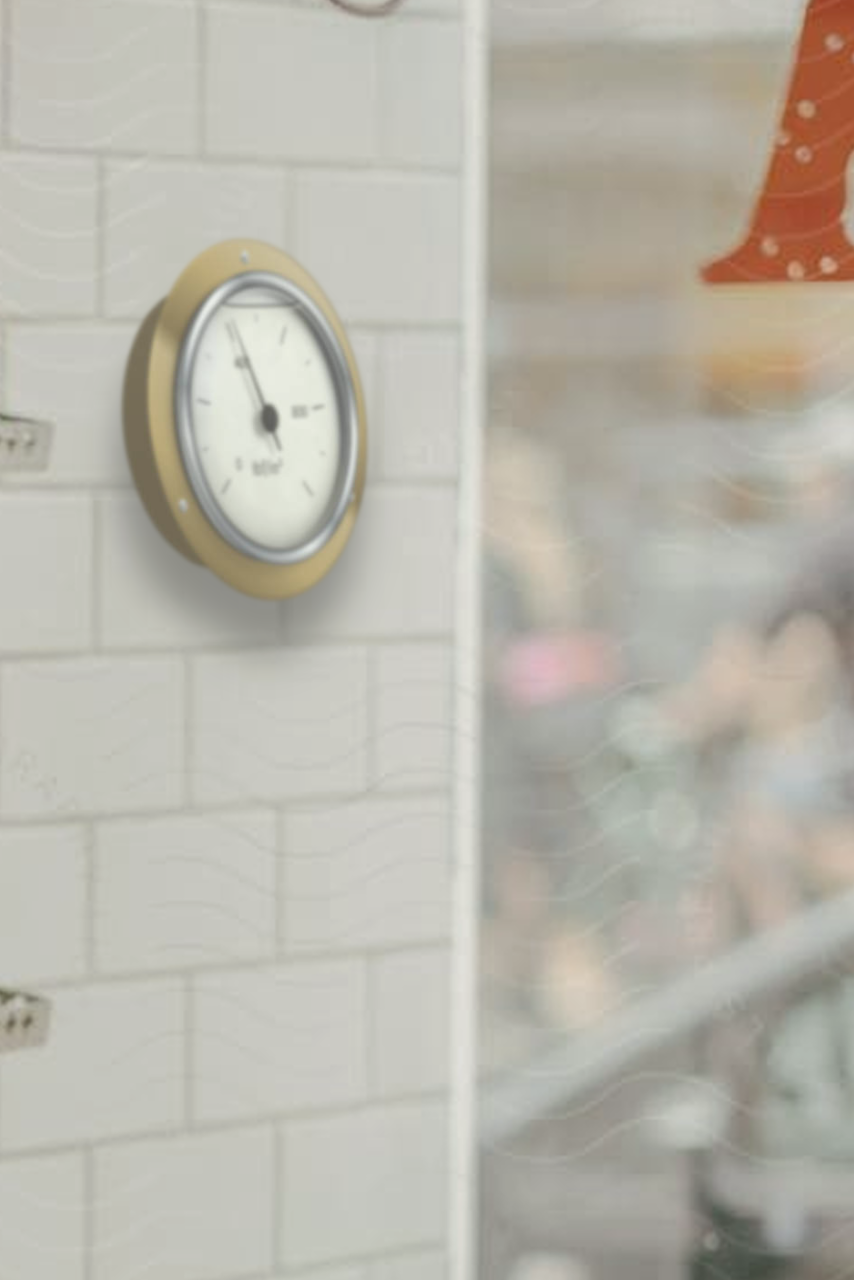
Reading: 400 psi
